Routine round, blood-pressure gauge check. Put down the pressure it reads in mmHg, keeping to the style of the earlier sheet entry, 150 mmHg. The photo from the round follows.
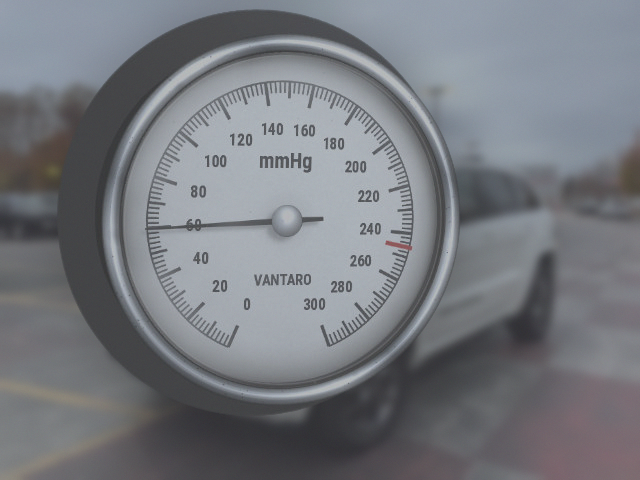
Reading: 60 mmHg
